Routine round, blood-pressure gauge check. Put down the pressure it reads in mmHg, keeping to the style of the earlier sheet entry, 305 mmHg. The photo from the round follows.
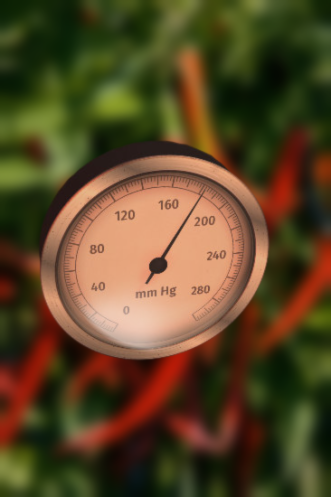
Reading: 180 mmHg
